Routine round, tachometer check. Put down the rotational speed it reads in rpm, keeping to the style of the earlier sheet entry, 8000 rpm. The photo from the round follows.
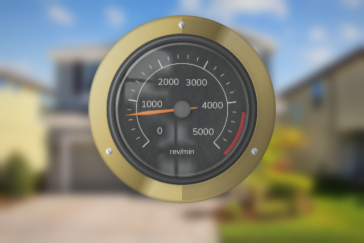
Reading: 700 rpm
